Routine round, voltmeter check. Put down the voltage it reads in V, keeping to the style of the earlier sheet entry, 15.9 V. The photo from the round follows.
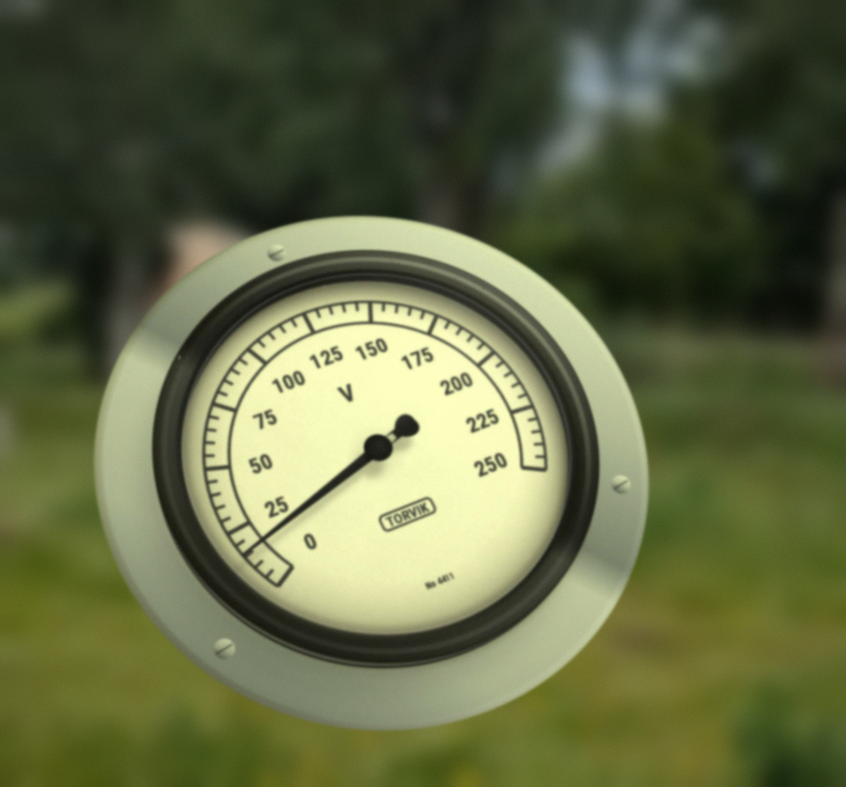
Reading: 15 V
